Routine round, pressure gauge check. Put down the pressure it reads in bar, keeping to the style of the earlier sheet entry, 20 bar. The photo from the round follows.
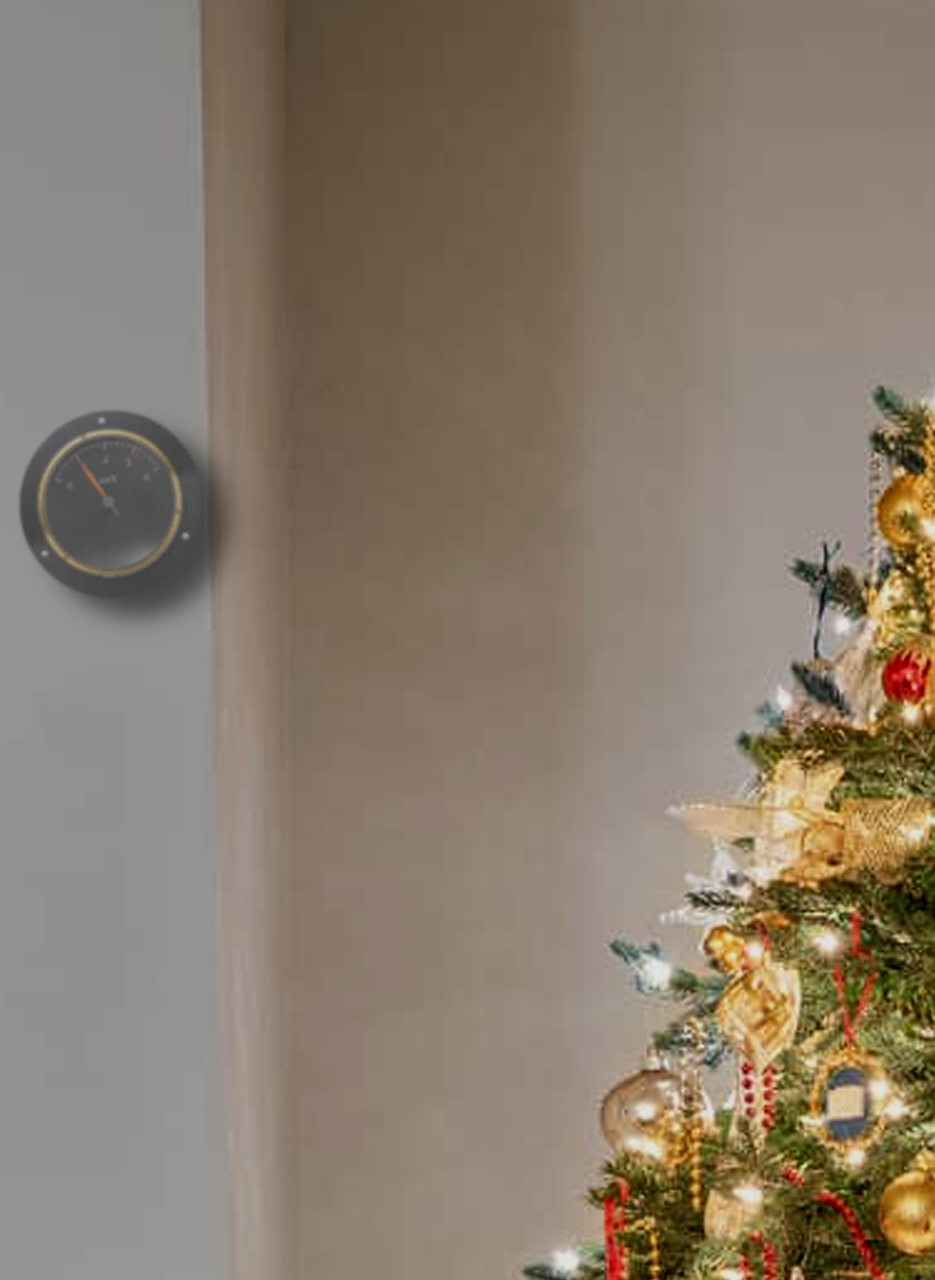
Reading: 1 bar
